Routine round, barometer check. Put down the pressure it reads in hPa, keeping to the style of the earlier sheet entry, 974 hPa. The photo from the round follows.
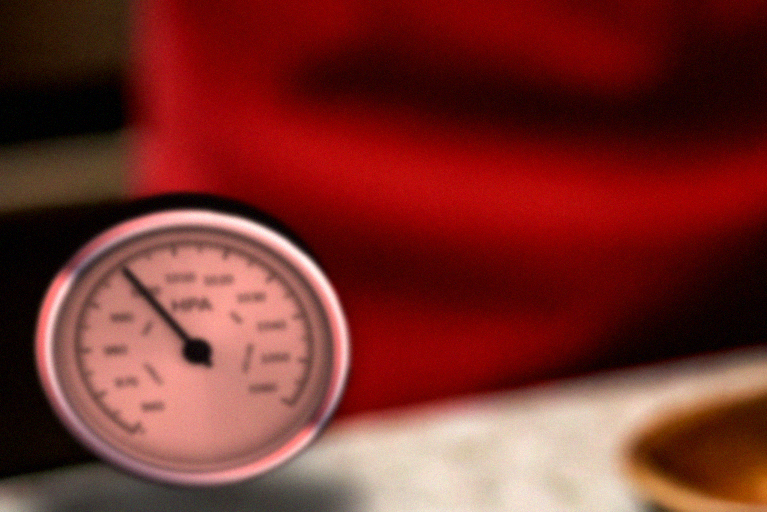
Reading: 1000 hPa
